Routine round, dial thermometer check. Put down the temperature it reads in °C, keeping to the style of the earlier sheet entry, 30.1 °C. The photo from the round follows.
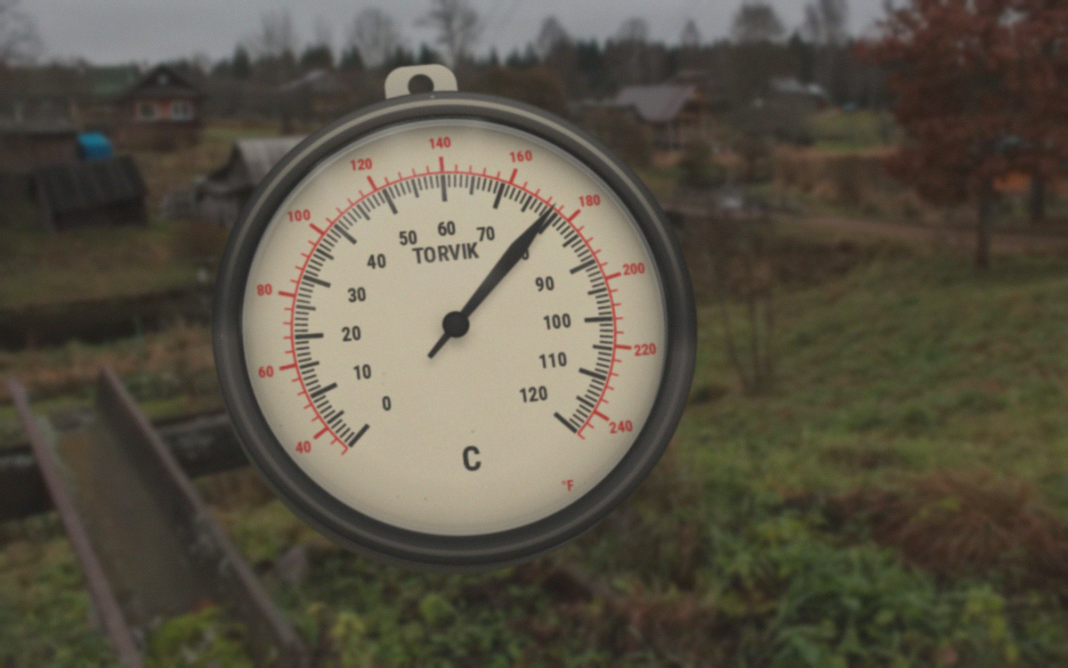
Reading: 79 °C
